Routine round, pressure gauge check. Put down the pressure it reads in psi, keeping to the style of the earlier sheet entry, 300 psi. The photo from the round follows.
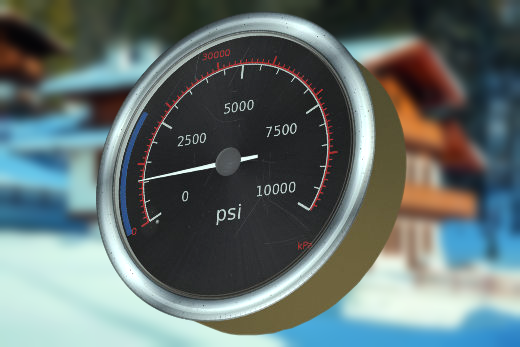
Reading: 1000 psi
